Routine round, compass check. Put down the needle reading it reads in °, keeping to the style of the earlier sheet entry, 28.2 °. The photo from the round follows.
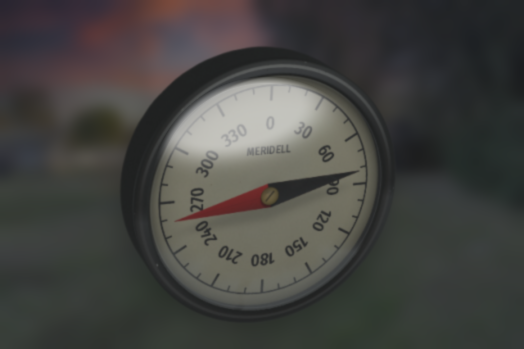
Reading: 260 °
